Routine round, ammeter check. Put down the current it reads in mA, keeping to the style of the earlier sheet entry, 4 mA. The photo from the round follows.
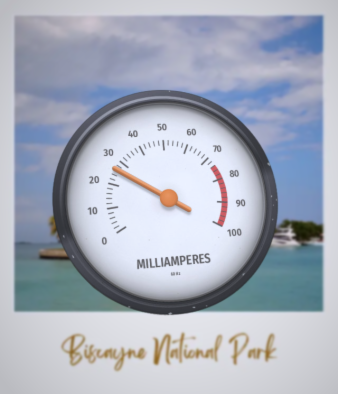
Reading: 26 mA
